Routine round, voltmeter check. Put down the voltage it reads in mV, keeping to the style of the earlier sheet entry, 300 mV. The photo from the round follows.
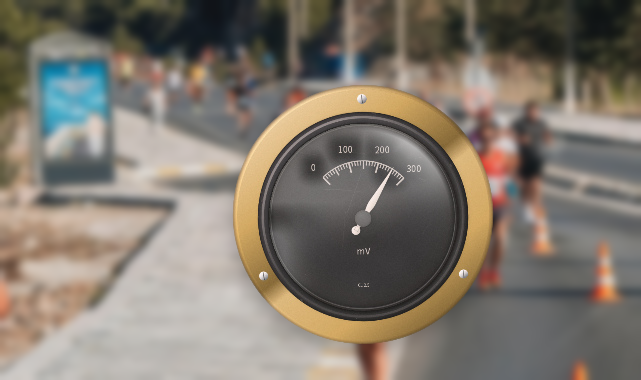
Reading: 250 mV
